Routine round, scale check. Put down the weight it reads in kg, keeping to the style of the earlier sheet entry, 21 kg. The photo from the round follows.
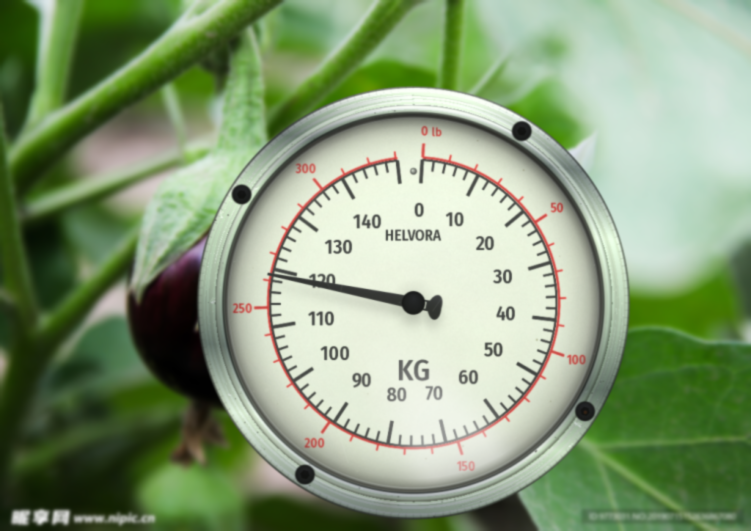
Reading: 119 kg
